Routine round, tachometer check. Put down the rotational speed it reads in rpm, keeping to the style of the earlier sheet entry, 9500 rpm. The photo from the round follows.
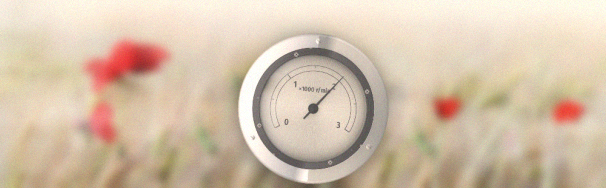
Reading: 2000 rpm
